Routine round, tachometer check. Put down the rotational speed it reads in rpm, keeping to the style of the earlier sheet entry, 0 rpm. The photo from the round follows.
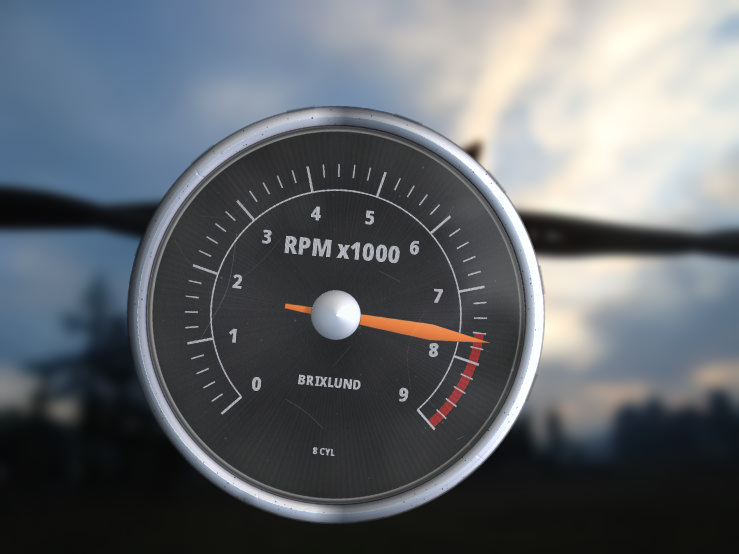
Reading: 7700 rpm
